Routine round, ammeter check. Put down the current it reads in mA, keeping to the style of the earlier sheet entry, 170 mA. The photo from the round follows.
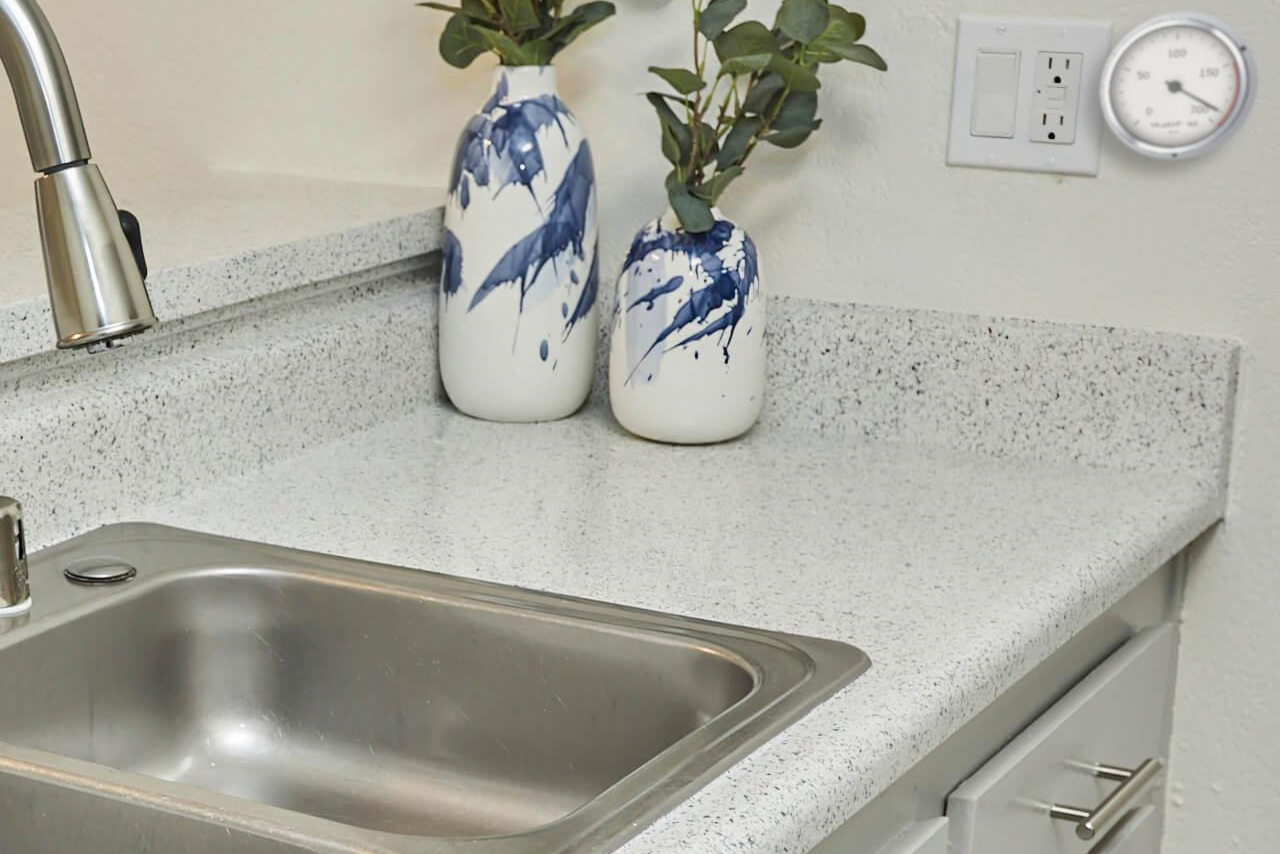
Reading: 190 mA
